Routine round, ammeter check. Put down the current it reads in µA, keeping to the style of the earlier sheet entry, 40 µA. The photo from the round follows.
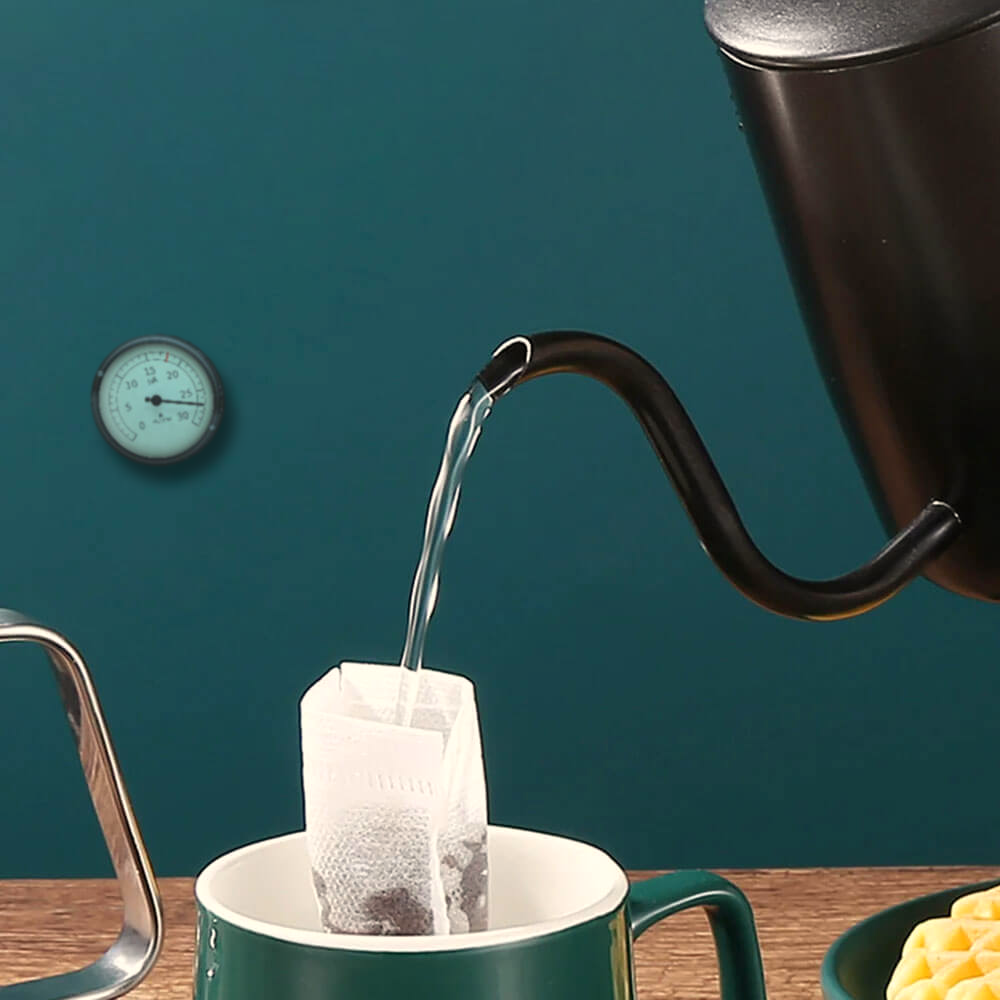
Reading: 27 µA
